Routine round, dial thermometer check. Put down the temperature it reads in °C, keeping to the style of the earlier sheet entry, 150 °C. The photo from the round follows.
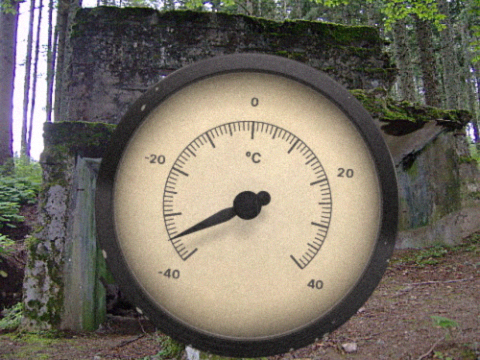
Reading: -35 °C
